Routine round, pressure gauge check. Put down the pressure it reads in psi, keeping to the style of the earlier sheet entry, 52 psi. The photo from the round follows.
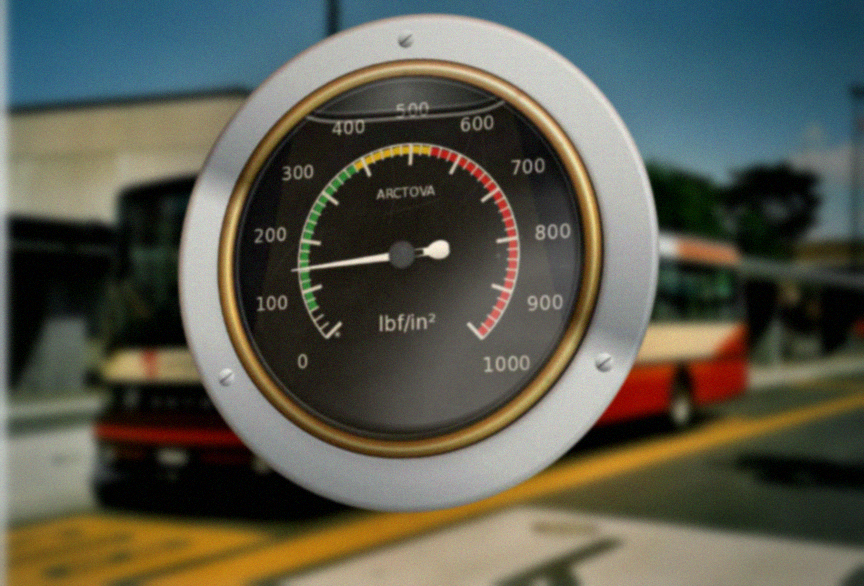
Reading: 140 psi
